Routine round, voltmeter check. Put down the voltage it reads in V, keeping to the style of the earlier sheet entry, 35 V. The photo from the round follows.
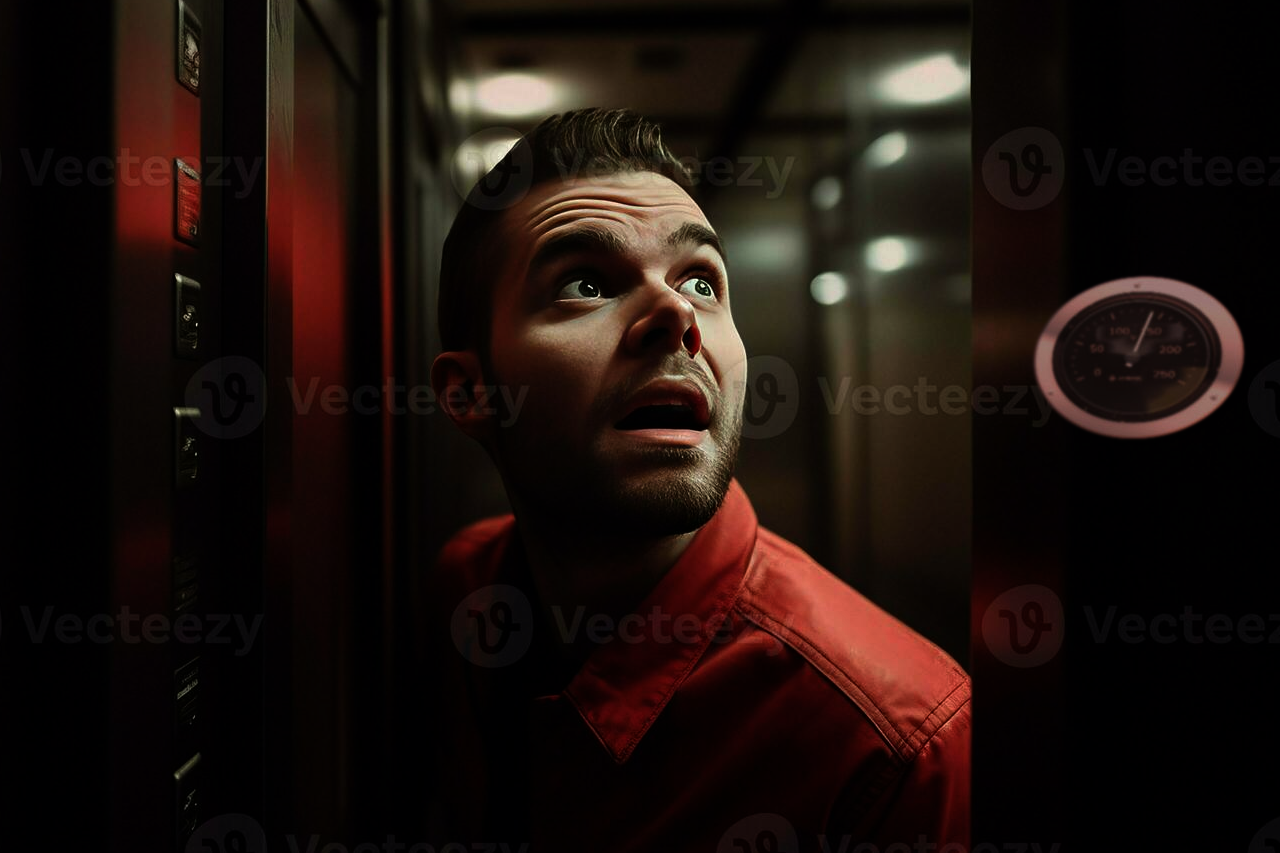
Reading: 140 V
